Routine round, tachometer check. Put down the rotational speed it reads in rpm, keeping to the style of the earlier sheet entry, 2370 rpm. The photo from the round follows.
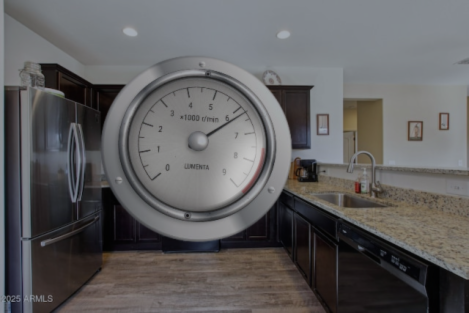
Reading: 6250 rpm
